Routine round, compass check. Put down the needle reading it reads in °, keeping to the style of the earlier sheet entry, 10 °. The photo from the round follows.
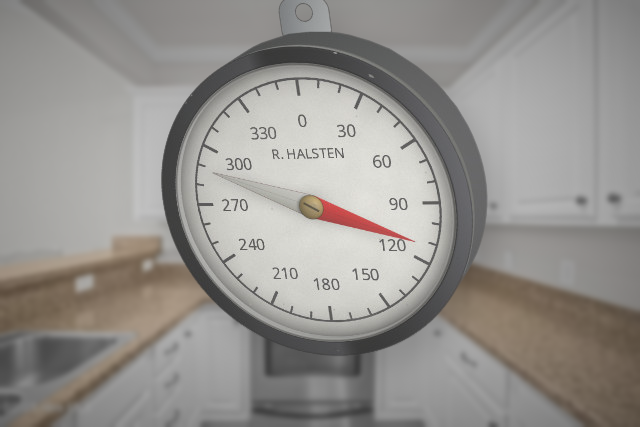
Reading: 110 °
